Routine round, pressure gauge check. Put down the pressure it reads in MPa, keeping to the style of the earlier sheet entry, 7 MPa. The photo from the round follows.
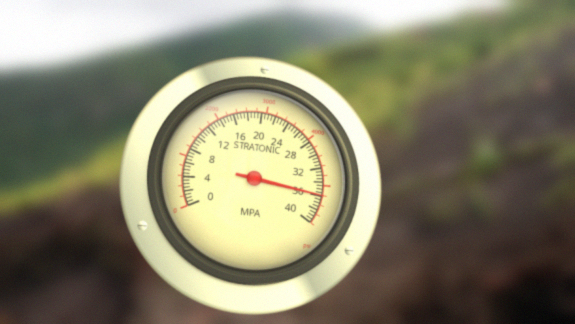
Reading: 36 MPa
